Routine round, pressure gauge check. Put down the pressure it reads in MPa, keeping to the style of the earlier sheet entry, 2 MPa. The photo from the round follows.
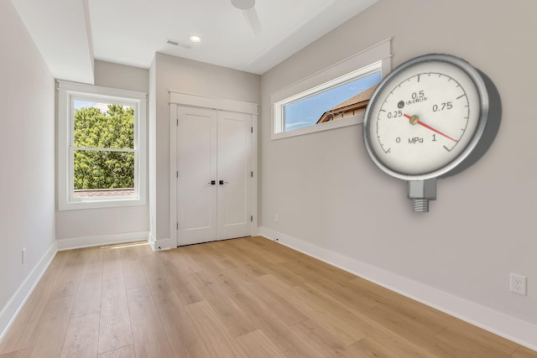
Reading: 0.95 MPa
